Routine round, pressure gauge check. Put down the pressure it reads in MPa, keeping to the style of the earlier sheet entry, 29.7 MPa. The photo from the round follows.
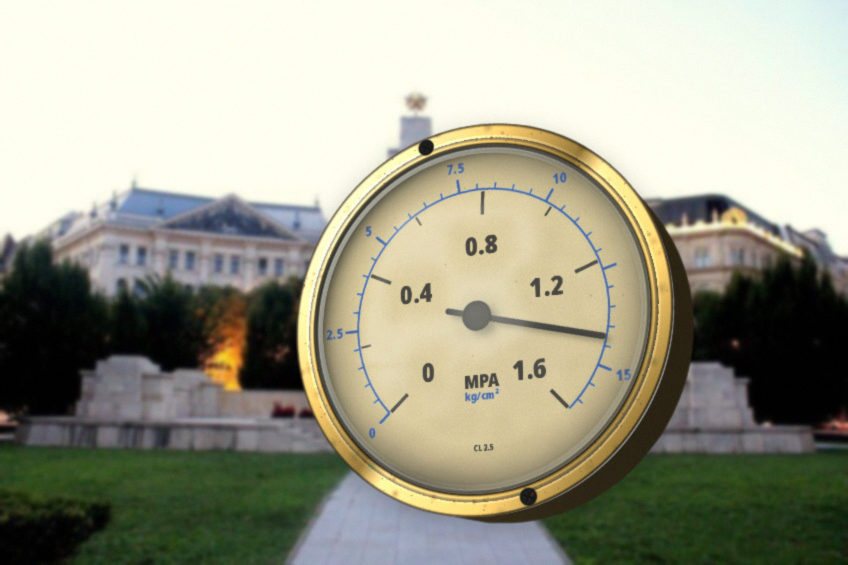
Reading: 1.4 MPa
